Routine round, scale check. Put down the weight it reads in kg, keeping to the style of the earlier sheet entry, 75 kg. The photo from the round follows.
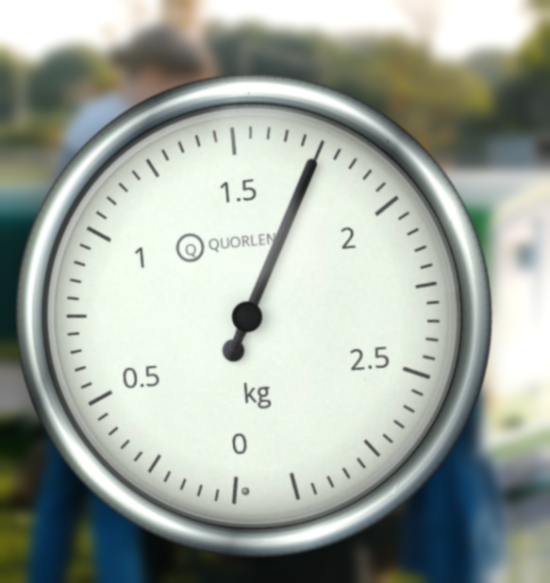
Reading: 1.75 kg
